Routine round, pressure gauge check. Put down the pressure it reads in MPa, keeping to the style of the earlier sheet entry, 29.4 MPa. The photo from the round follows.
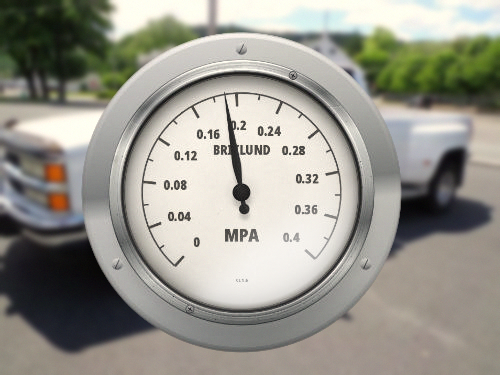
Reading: 0.19 MPa
